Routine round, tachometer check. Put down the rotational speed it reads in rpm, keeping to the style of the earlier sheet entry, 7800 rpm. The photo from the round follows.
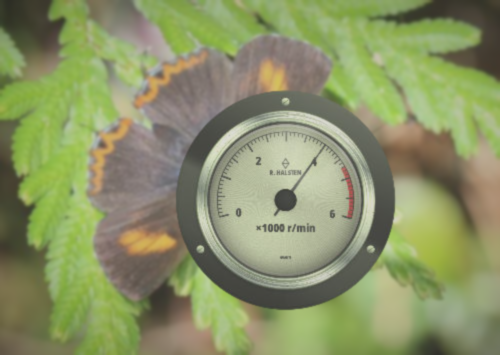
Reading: 4000 rpm
